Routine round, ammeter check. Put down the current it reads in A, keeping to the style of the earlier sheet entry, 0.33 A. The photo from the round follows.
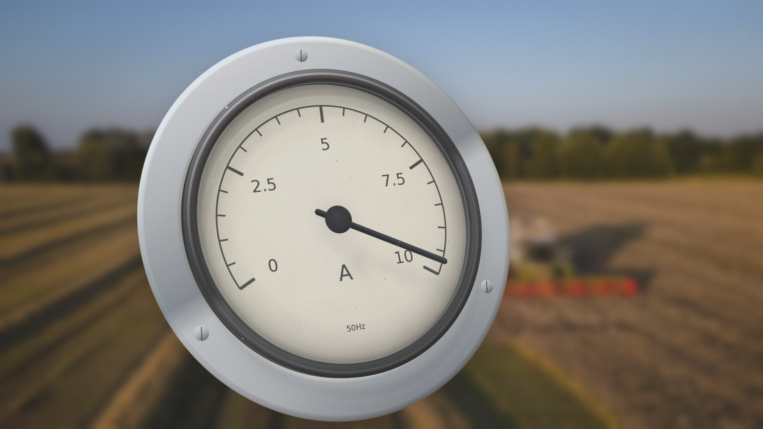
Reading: 9.75 A
